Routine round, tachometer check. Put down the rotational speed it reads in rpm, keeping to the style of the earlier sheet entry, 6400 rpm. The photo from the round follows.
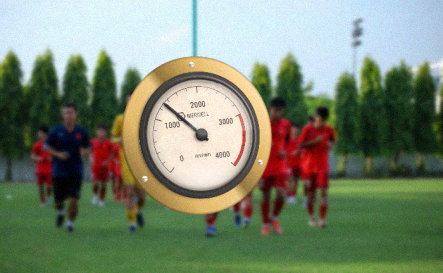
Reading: 1300 rpm
